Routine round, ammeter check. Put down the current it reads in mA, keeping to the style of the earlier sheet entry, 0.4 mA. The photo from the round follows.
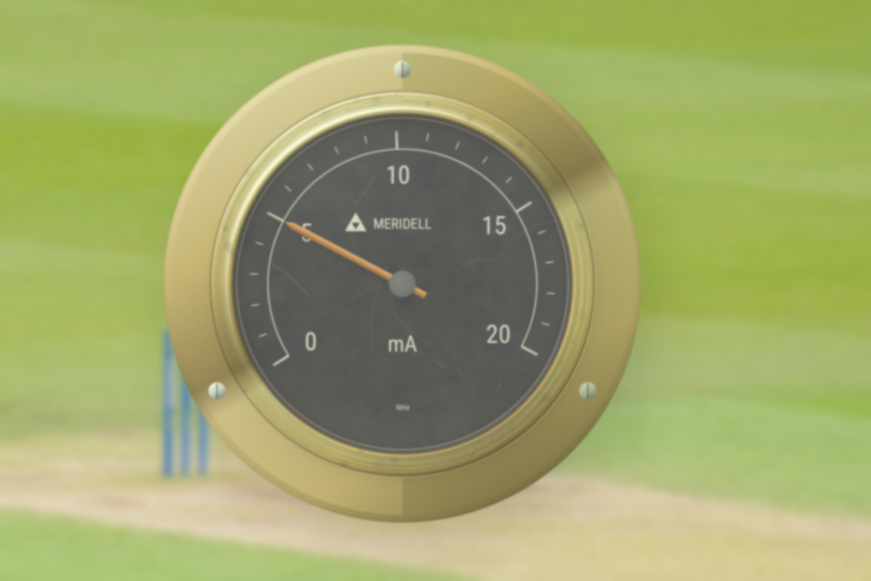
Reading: 5 mA
